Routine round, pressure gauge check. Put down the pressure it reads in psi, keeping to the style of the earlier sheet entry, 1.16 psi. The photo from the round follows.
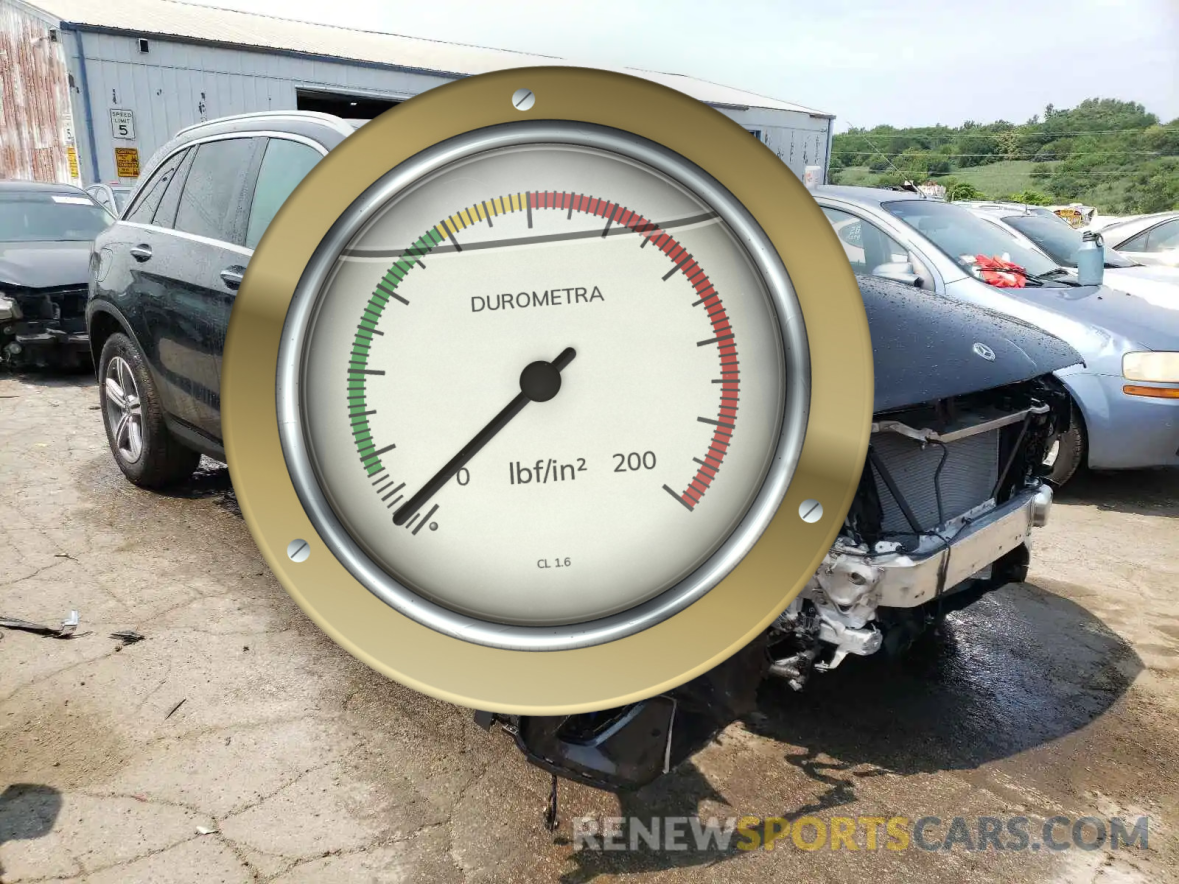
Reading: 4 psi
